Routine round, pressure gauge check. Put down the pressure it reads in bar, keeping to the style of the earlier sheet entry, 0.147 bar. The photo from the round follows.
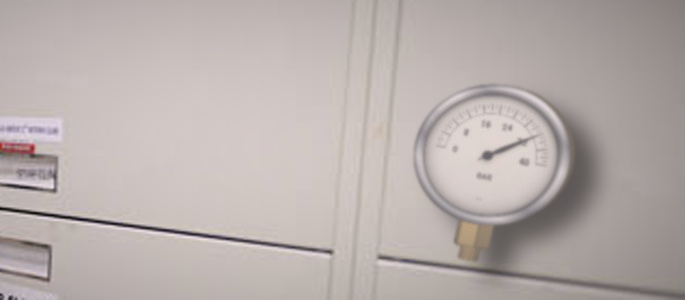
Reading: 32 bar
